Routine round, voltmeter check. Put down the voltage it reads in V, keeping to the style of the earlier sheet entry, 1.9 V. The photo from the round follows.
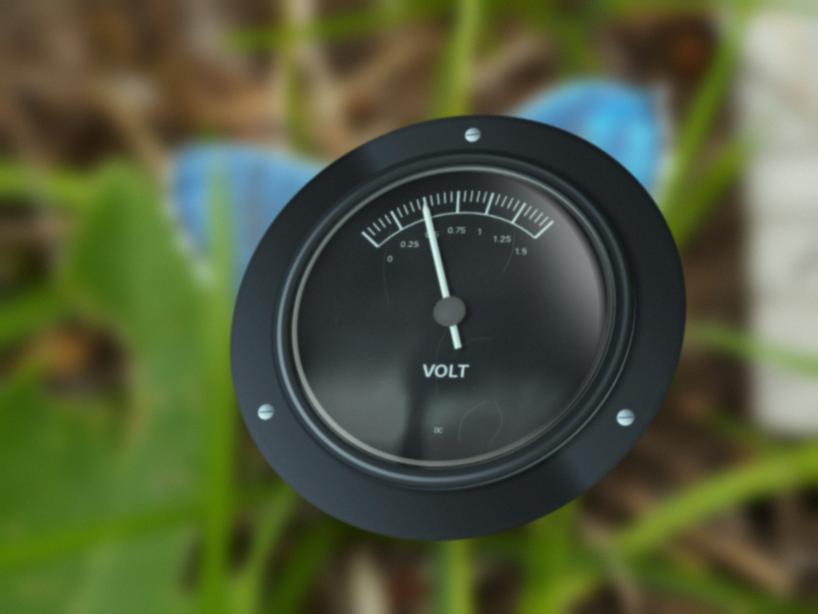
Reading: 0.5 V
